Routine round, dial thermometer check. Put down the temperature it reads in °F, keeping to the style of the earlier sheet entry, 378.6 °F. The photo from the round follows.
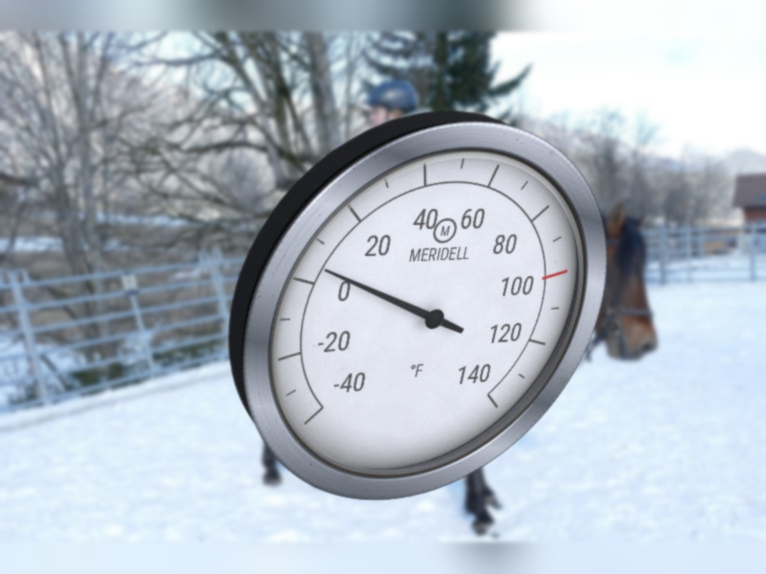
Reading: 5 °F
